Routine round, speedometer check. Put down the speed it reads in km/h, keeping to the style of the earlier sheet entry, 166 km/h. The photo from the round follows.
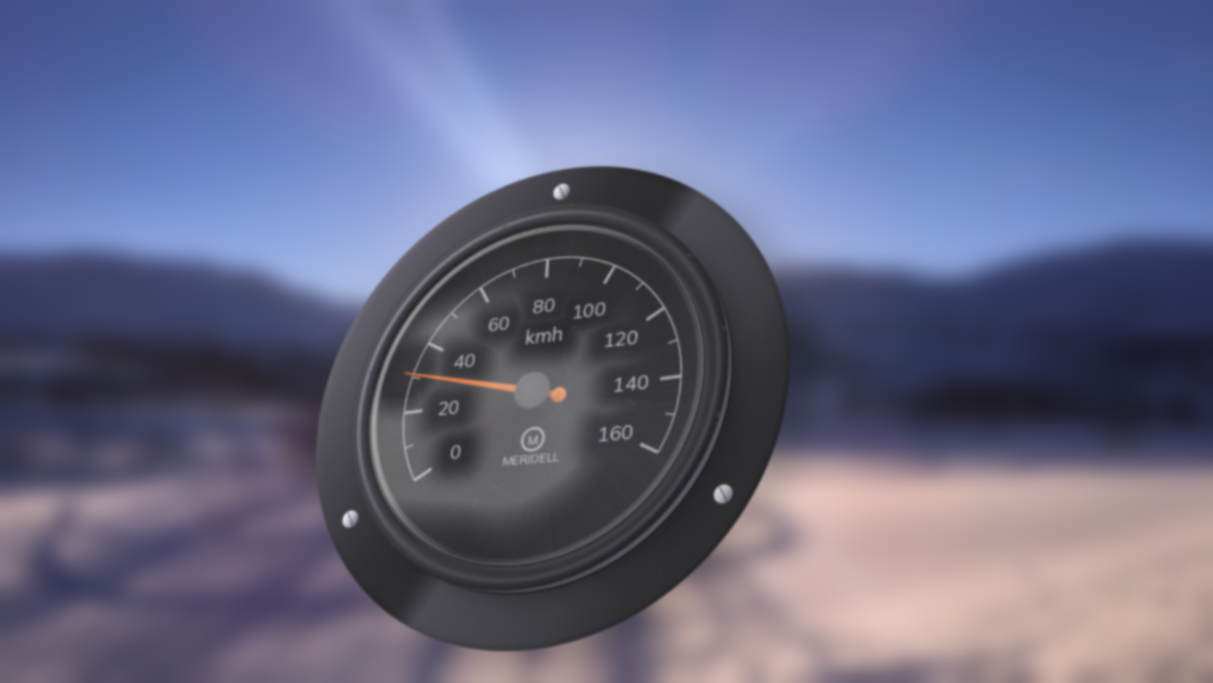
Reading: 30 km/h
